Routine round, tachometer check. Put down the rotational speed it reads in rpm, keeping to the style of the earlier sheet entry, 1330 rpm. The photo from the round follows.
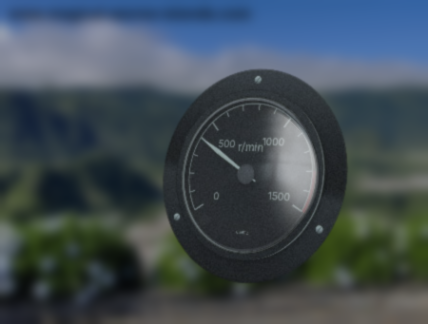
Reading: 400 rpm
